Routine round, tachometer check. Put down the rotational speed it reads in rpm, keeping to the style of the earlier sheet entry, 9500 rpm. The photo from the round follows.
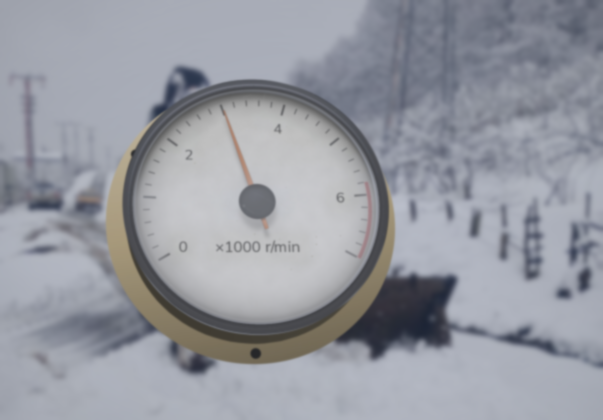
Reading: 3000 rpm
